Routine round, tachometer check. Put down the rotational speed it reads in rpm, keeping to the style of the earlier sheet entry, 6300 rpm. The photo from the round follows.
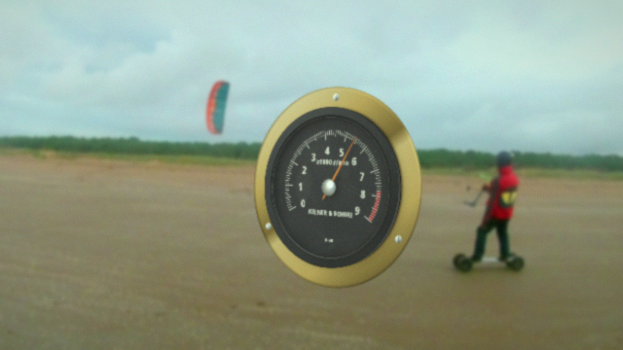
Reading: 5500 rpm
